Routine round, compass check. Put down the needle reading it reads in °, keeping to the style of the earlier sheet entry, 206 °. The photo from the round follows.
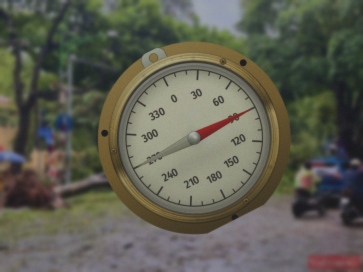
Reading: 90 °
